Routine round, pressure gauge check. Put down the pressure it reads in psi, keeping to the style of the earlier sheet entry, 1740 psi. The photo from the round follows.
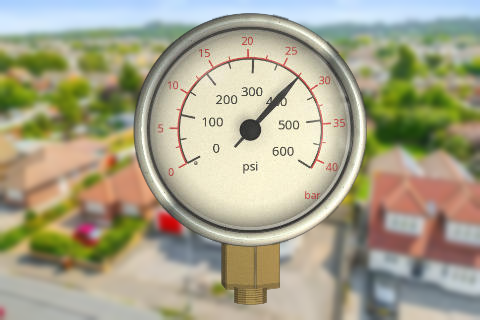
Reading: 400 psi
